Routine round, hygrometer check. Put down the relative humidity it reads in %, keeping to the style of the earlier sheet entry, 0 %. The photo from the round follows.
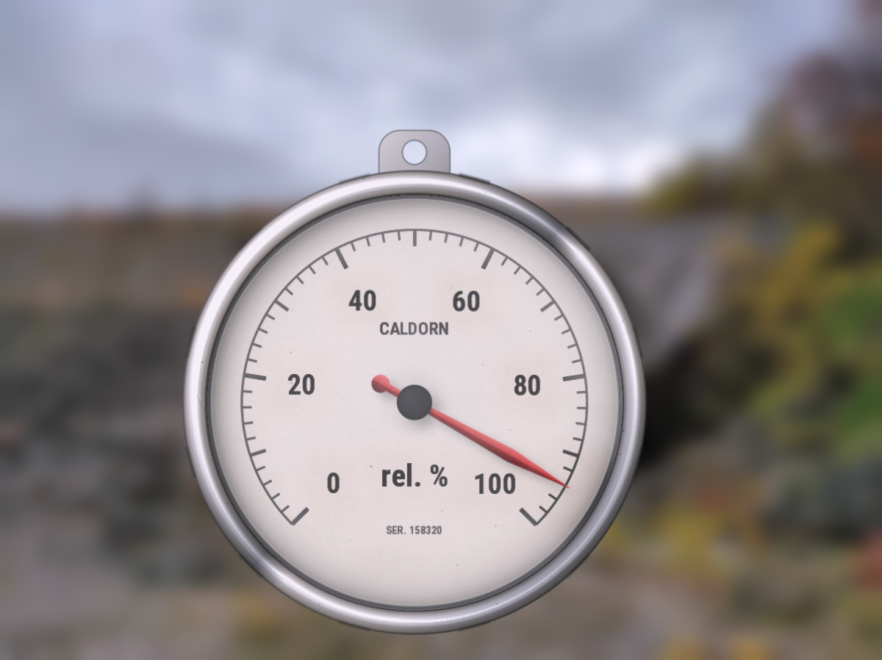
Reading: 94 %
